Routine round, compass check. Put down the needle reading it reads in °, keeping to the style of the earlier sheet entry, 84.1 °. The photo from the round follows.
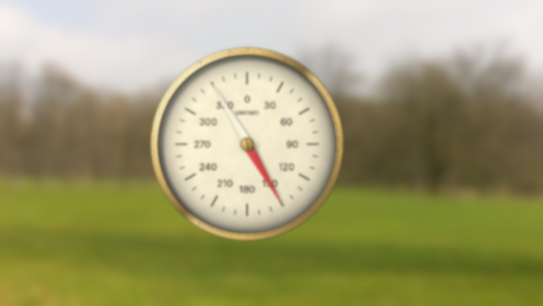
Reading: 150 °
